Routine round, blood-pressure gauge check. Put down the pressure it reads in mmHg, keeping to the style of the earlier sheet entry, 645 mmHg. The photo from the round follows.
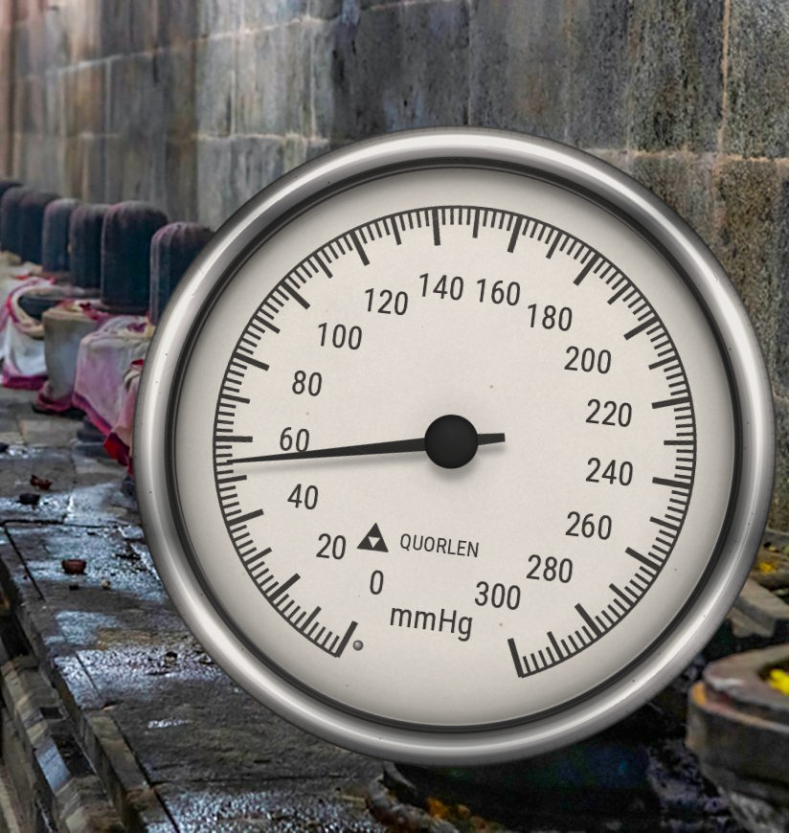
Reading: 54 mmHg
